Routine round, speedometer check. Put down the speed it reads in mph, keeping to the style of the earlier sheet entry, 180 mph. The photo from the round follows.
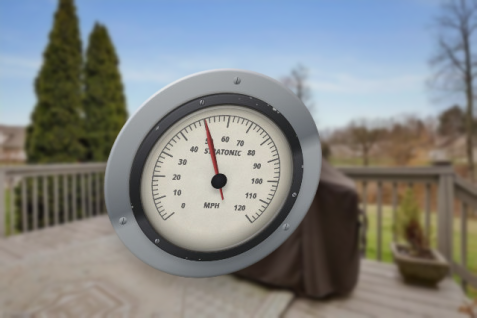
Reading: 50 mph
